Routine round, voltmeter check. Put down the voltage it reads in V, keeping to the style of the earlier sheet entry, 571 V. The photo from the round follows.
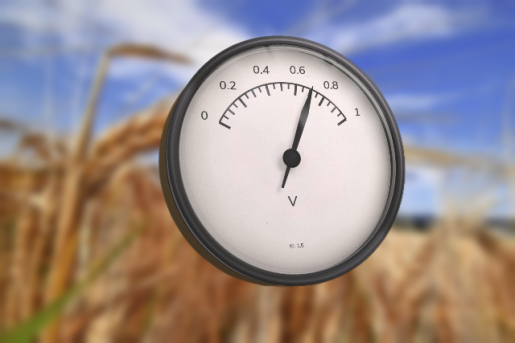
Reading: 0.7 V
